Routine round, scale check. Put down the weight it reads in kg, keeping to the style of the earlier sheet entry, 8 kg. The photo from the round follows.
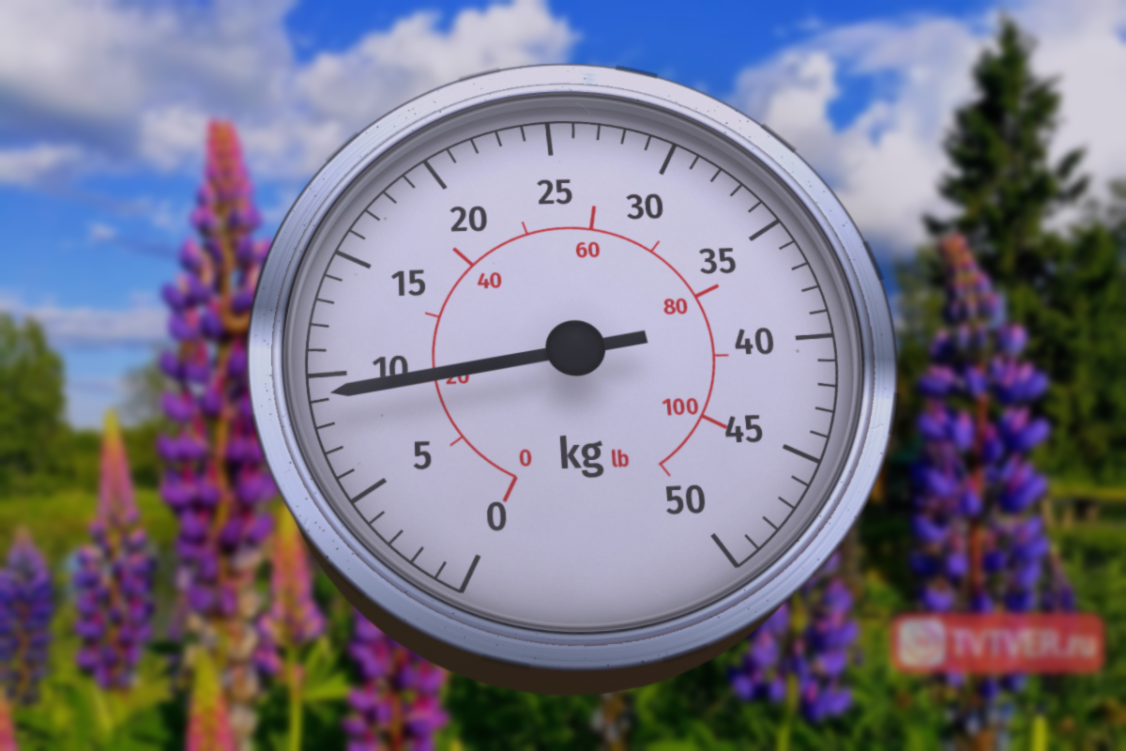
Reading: 9 kg
